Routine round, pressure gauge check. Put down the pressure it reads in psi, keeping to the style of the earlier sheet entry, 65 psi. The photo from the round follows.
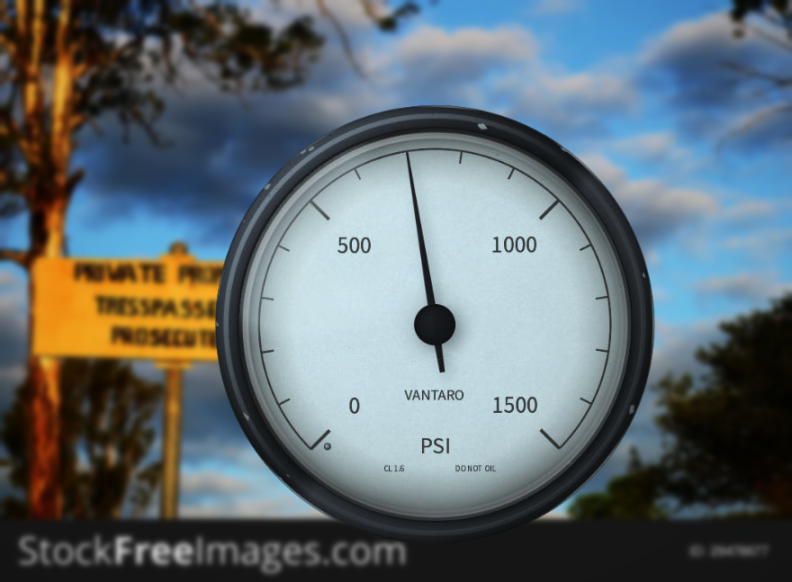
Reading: 700 psi
